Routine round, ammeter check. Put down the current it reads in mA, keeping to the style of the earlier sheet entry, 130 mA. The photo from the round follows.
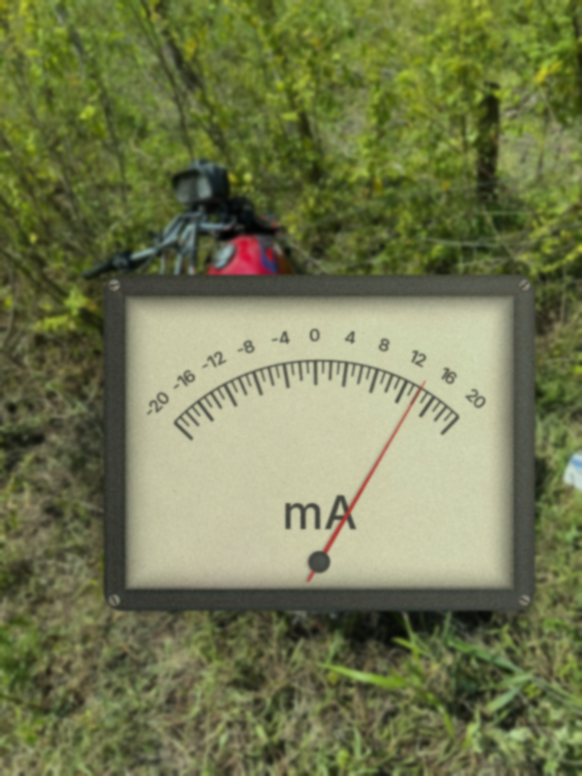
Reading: 14 mA
